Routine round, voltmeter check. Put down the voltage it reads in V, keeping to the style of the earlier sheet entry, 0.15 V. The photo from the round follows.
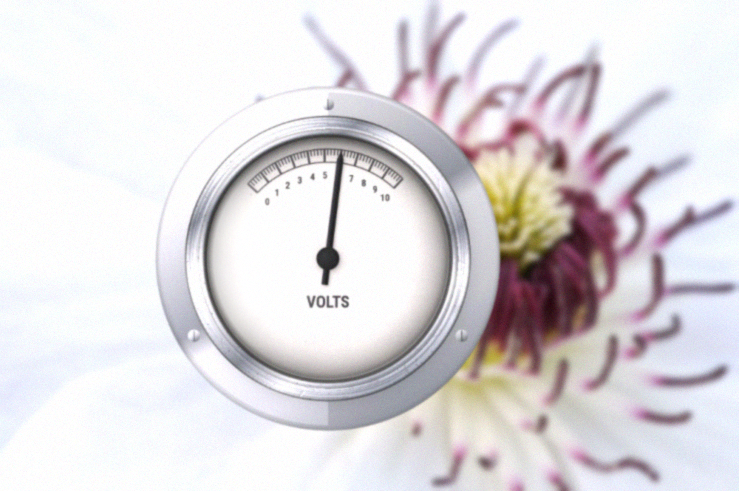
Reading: 6 V
